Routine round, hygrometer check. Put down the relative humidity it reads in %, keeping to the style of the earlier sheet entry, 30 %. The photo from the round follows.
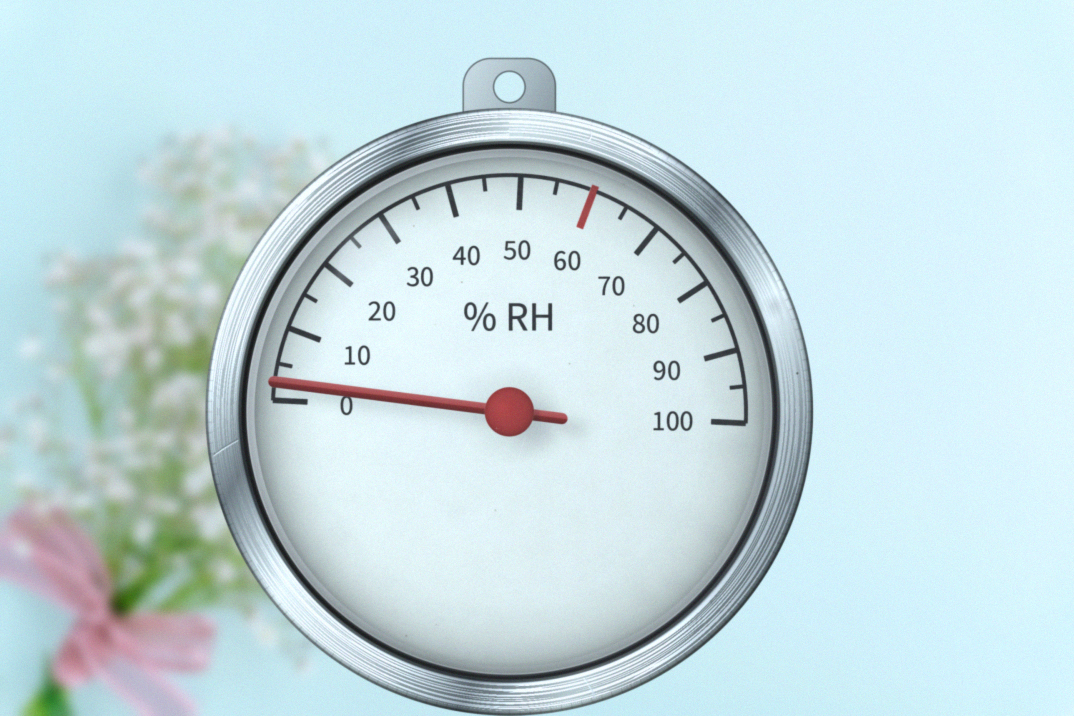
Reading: 2.5 %
